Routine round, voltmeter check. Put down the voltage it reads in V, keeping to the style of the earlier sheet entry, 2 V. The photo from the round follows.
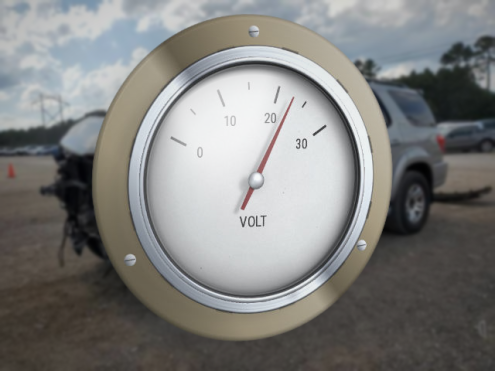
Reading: 22.5 V
